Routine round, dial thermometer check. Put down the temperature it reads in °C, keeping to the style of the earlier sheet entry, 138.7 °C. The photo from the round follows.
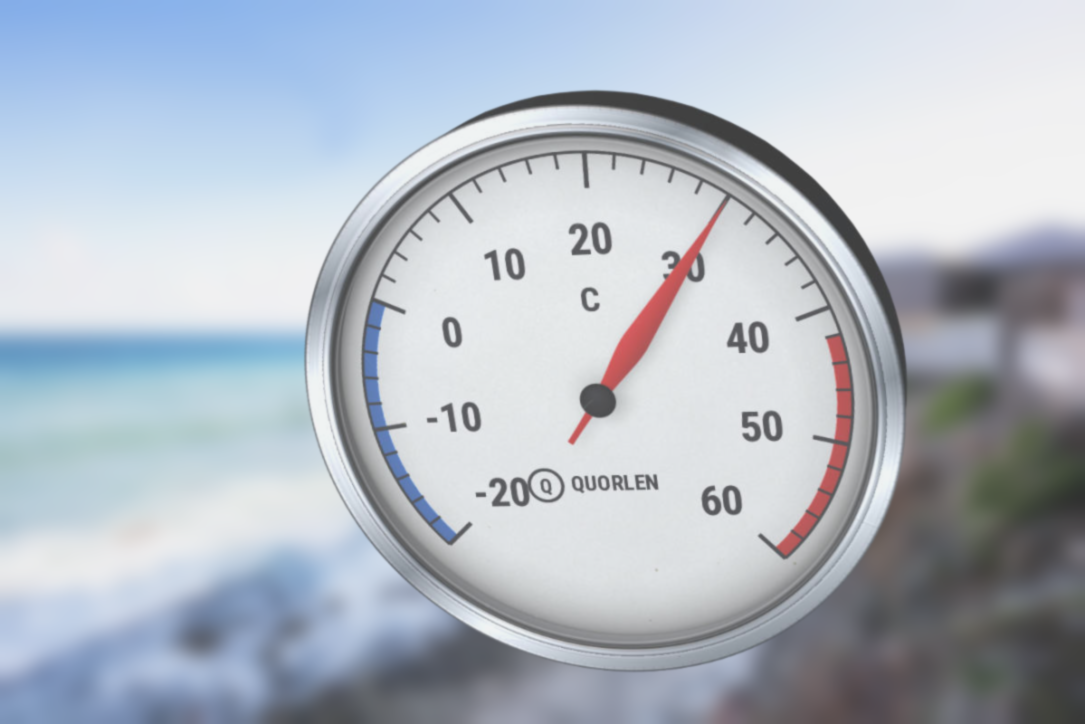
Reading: 30 °C
